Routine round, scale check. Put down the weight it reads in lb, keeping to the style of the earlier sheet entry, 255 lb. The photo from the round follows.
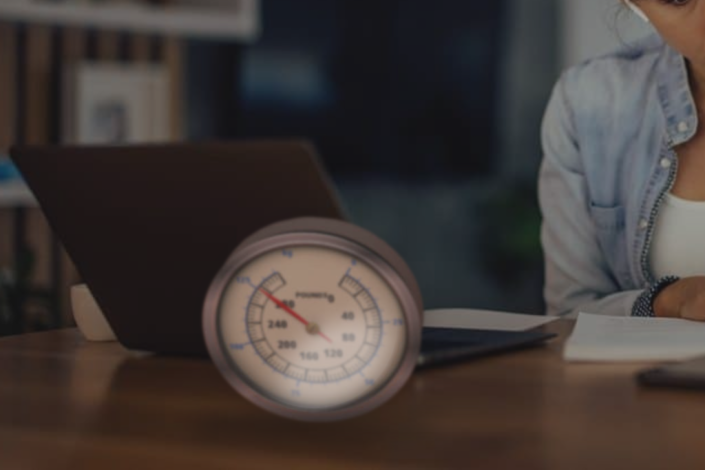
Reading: 280 lb
